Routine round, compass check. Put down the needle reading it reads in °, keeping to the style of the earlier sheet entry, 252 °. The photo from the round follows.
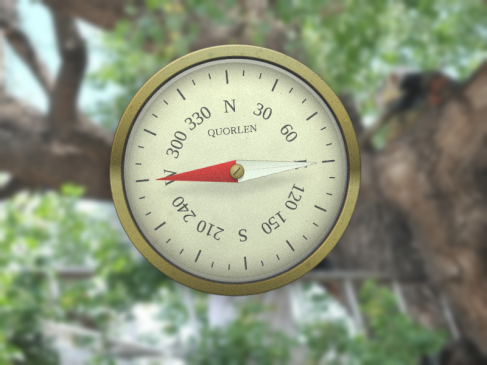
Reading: 270 °
